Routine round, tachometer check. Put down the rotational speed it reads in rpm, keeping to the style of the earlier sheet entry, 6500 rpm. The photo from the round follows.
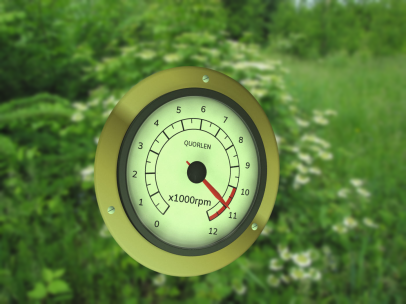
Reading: 11000 rpm
